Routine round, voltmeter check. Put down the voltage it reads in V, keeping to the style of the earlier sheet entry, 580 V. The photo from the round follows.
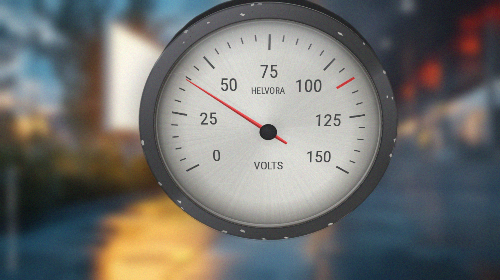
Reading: 40 V
